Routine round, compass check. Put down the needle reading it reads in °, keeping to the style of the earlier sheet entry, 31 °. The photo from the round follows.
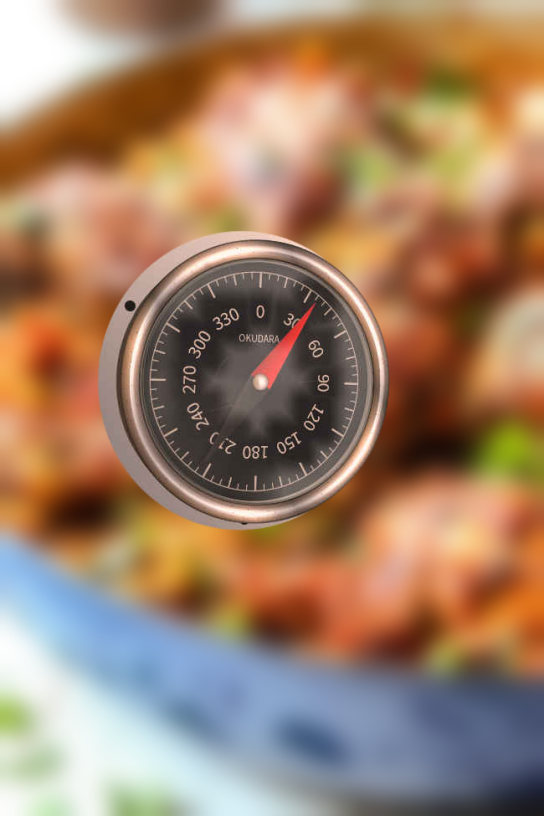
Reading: 35 °
